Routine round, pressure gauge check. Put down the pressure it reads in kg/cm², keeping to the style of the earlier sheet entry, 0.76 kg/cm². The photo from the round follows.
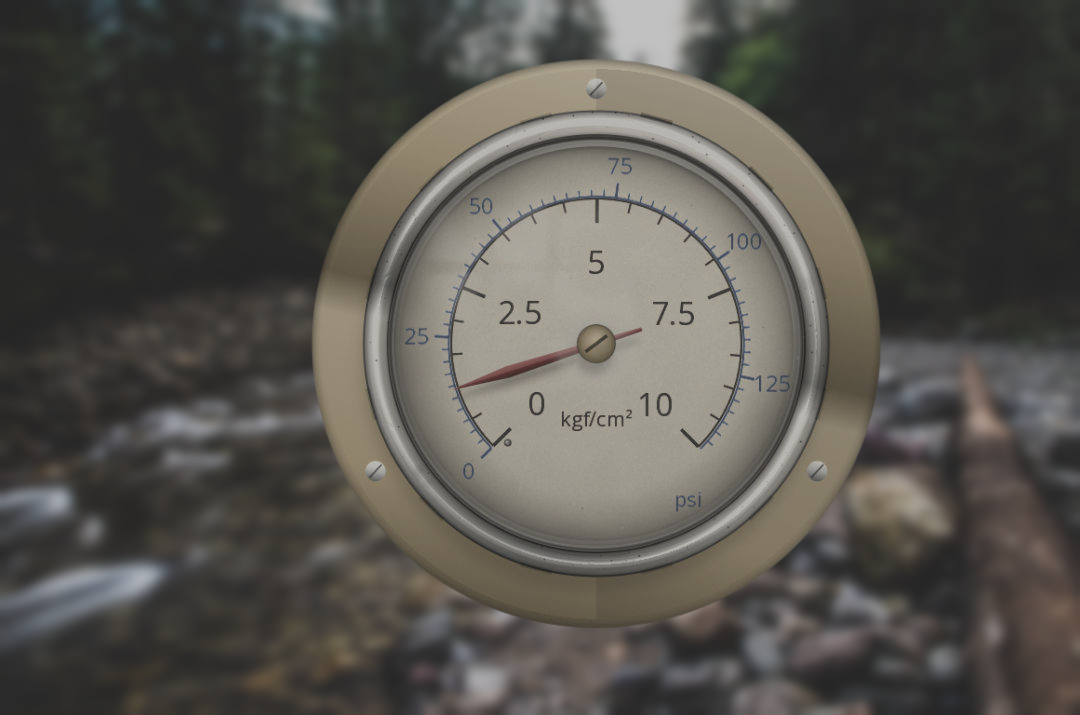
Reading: 1 kg/cm²
